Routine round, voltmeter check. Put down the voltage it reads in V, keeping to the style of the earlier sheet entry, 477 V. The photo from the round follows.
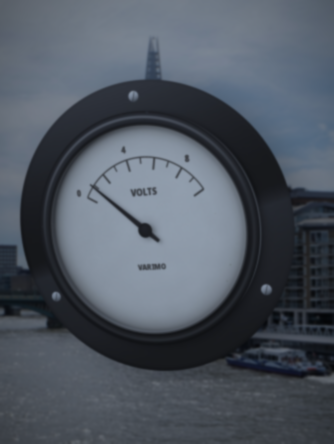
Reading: 1 V
